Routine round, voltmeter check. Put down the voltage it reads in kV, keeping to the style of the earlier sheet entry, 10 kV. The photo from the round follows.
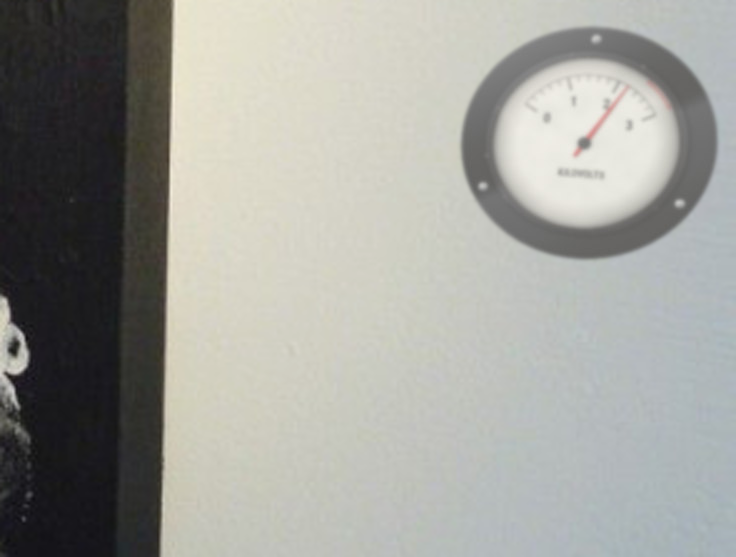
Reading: 2.2 kV
